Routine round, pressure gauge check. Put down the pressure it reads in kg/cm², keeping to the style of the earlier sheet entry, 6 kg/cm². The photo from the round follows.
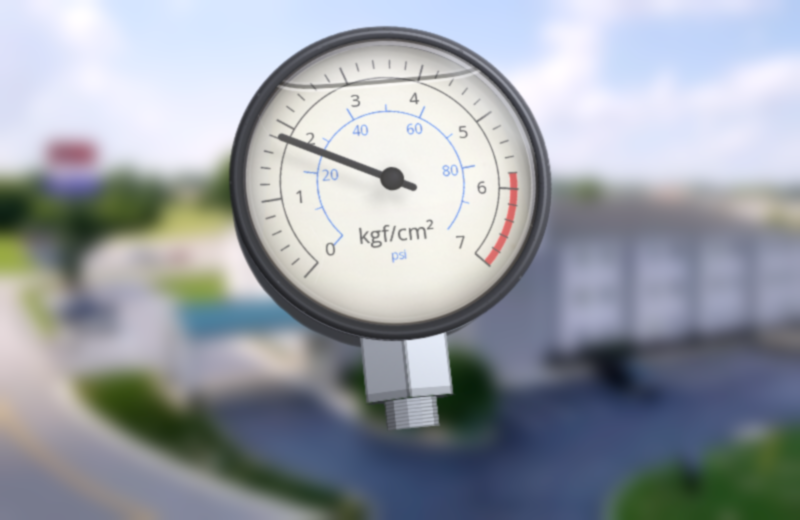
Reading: 1.8 kg/cm²
